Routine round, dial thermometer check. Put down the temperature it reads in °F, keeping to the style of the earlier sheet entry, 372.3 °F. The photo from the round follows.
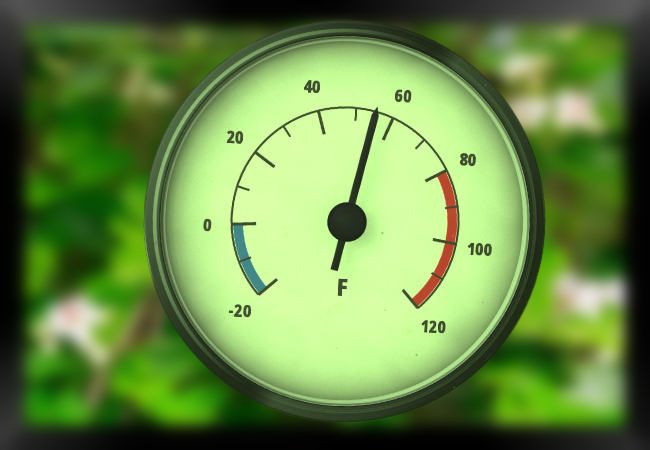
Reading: 55 °F
